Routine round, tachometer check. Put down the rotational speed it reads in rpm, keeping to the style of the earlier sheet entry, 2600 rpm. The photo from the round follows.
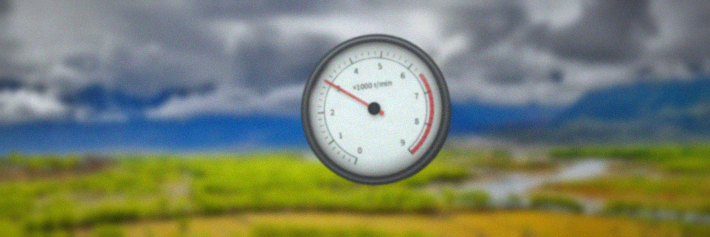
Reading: 3000 rpm
